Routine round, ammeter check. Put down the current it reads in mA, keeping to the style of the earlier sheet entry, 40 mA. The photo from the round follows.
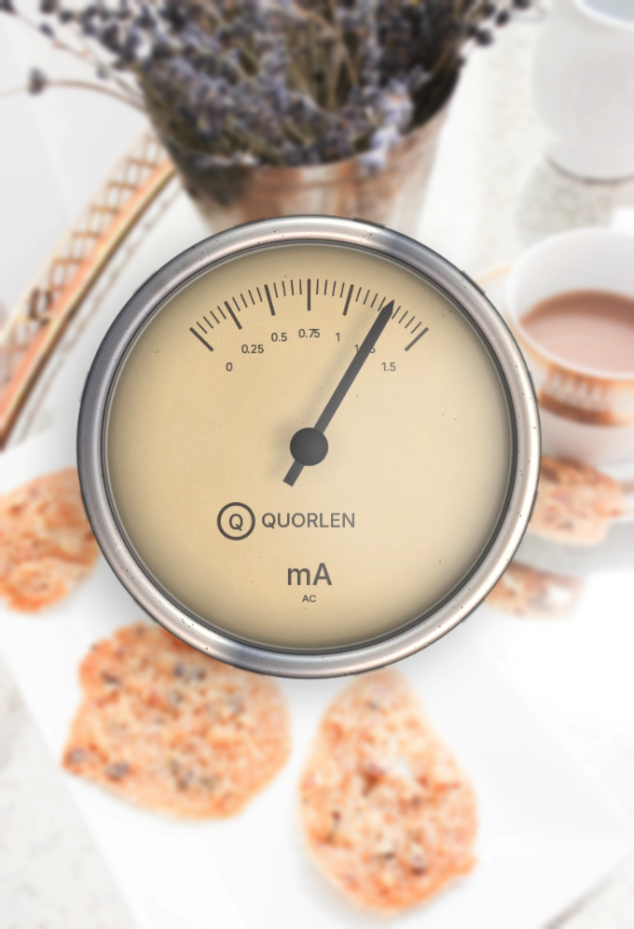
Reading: 1.25 mA
